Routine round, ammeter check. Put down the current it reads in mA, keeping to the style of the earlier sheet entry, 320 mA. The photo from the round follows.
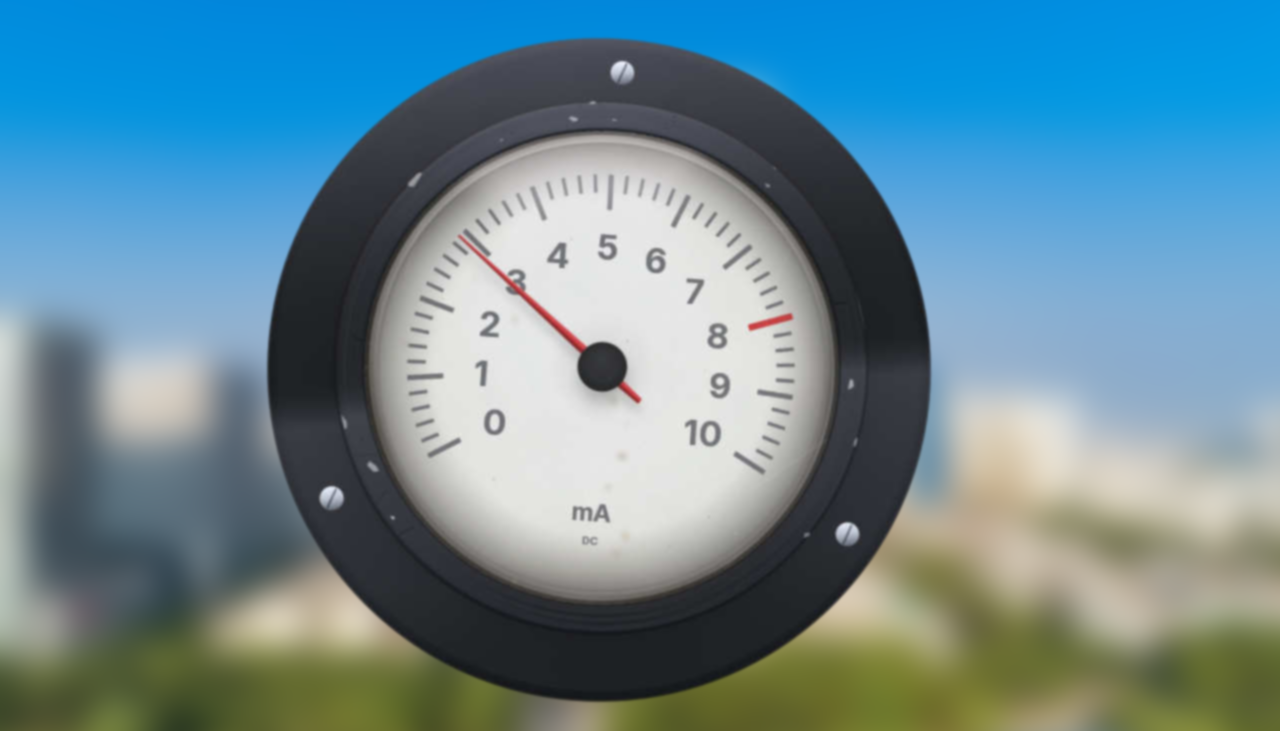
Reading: 2.9 mA
